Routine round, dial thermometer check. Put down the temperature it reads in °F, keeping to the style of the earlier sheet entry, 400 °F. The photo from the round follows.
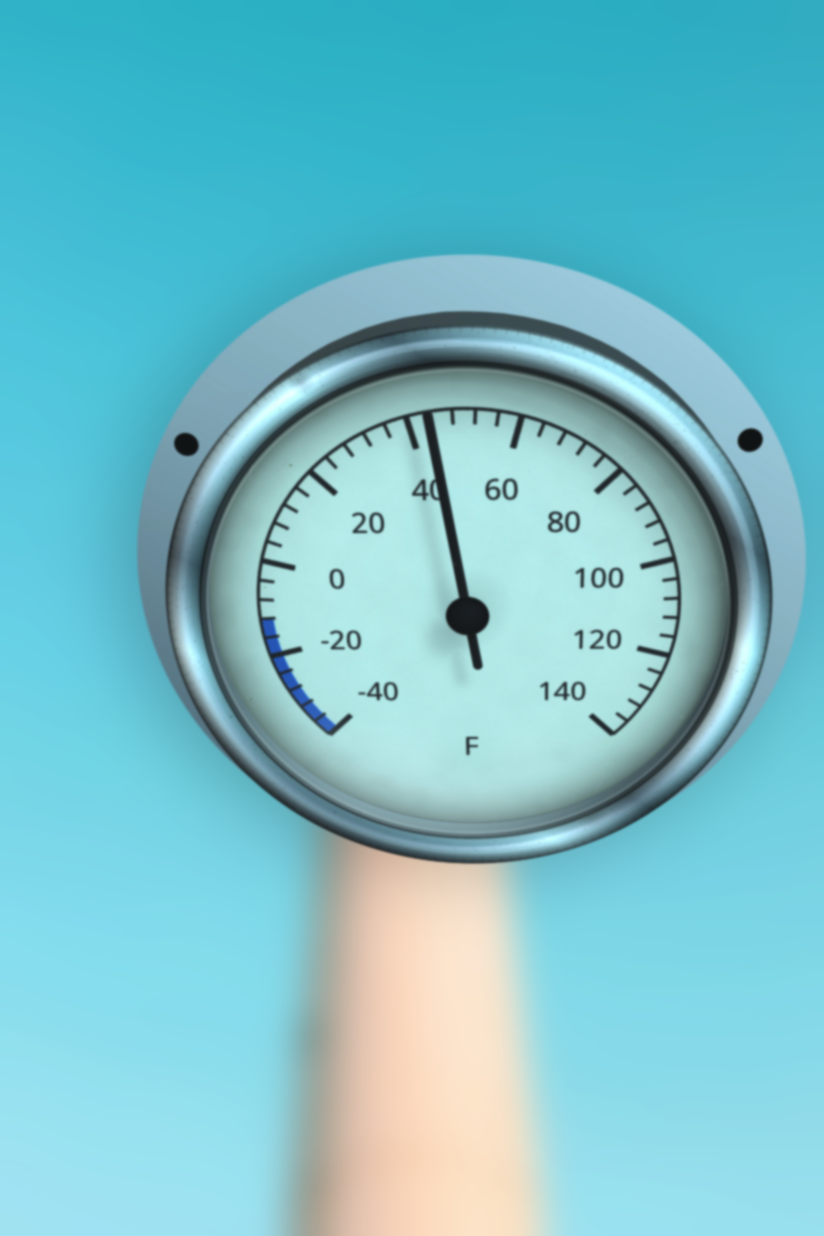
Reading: 44 °F
